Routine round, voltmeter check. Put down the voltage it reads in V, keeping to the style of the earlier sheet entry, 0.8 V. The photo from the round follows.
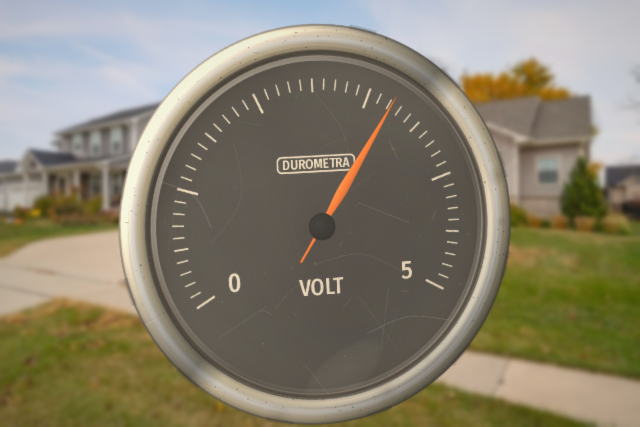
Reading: 3.2 V
